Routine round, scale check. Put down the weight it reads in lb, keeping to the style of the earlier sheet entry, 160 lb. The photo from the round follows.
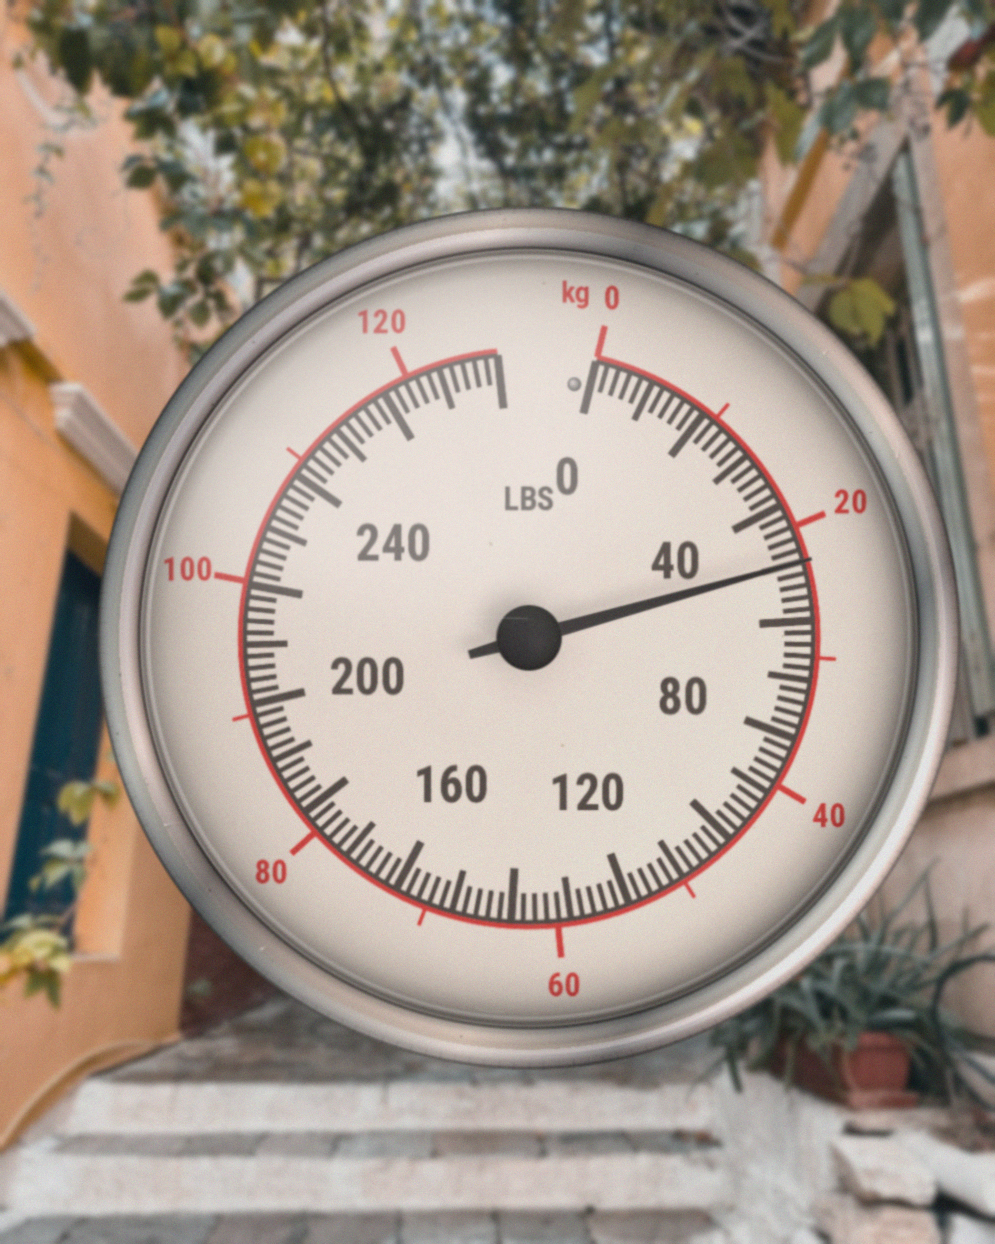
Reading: 50 lb
